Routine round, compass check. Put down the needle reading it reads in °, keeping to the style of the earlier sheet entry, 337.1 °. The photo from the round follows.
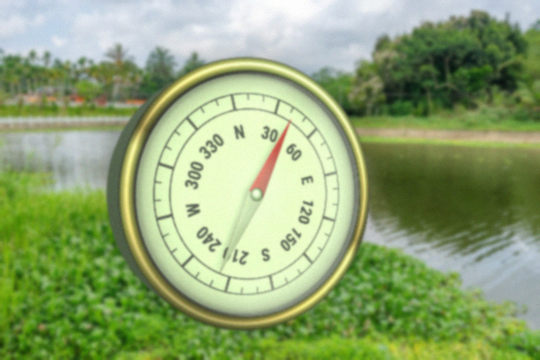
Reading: 40 °
